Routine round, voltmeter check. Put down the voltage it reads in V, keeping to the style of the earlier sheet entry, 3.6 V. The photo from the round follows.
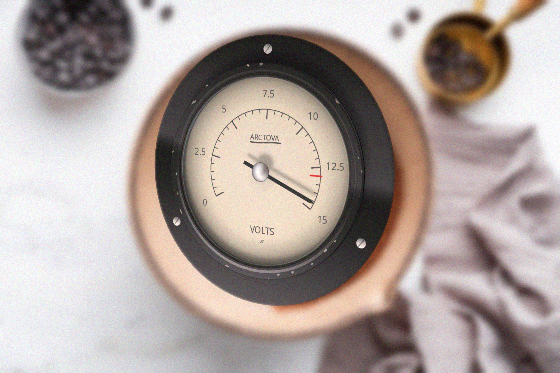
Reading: 14.5 V
